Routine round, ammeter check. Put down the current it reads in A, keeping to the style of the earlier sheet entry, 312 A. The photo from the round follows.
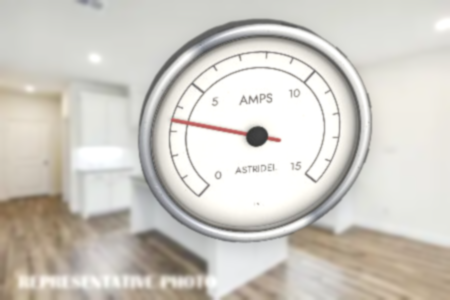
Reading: 3.5 A
